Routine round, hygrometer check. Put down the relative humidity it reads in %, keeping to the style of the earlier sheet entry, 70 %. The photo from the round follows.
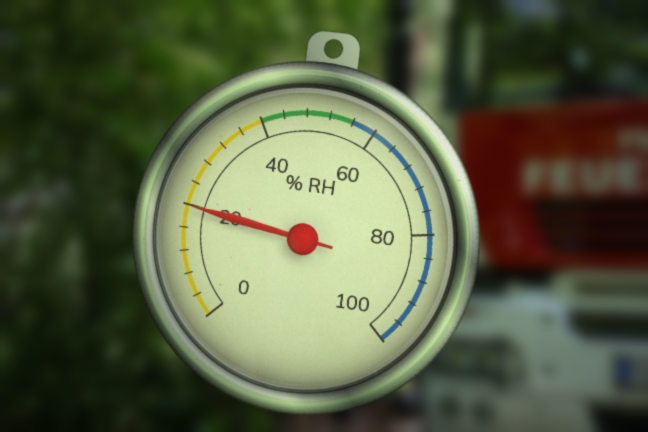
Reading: 20 %
